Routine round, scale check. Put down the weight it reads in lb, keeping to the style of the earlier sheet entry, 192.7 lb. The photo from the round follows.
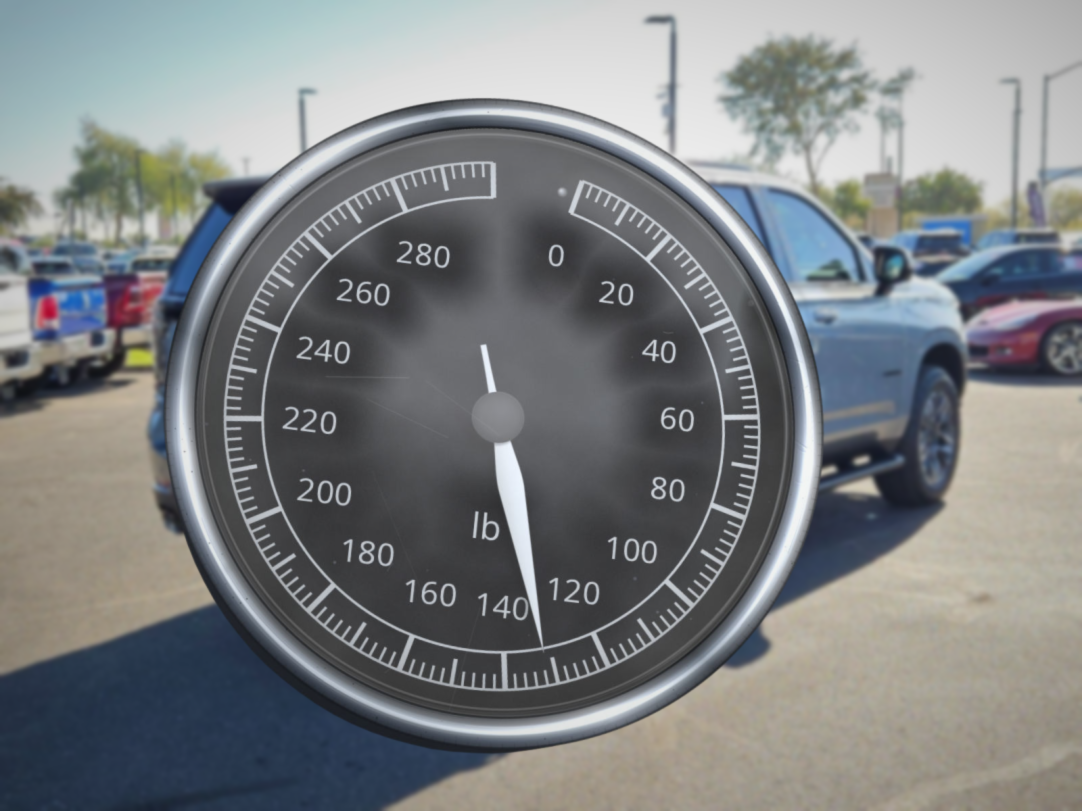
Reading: 132 lb
